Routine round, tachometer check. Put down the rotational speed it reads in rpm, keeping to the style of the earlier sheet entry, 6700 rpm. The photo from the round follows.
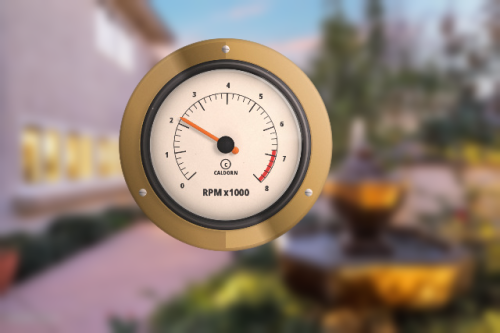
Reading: 2200 rpm
